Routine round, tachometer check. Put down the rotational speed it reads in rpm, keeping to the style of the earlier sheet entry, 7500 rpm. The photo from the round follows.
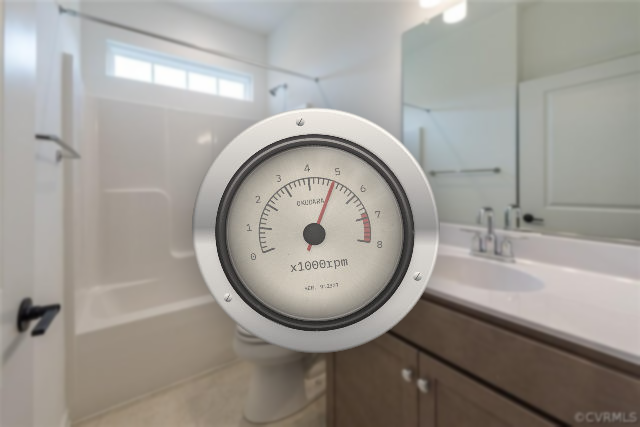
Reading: 5000 rpm
